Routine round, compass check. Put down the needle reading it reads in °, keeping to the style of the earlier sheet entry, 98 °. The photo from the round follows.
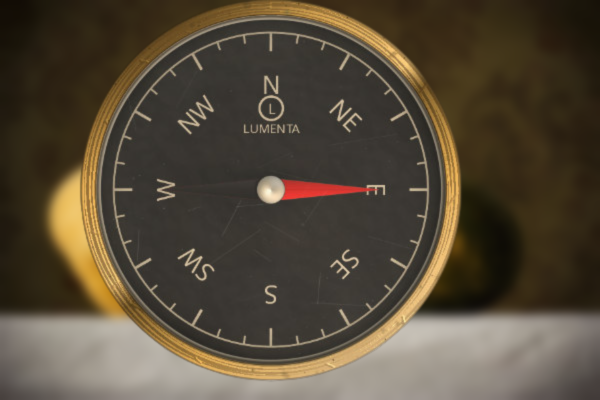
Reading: 90 °
